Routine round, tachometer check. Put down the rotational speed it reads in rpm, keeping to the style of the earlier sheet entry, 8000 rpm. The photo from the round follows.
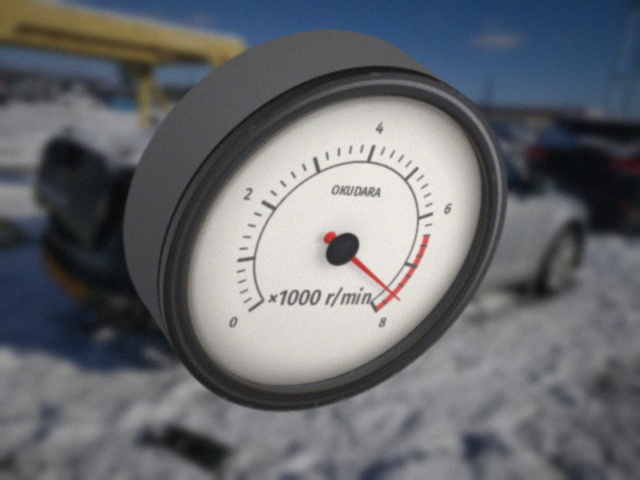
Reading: 7600 rpm
